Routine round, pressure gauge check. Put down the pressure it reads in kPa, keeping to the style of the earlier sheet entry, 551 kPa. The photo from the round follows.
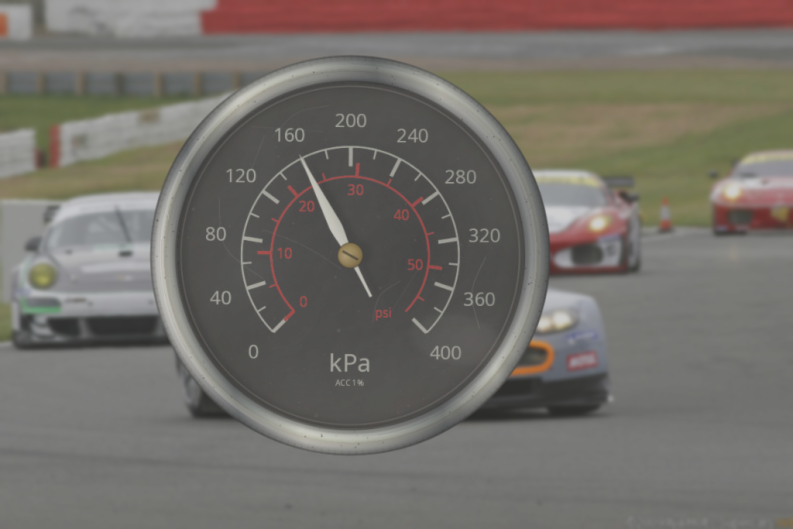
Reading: 160 kPa
